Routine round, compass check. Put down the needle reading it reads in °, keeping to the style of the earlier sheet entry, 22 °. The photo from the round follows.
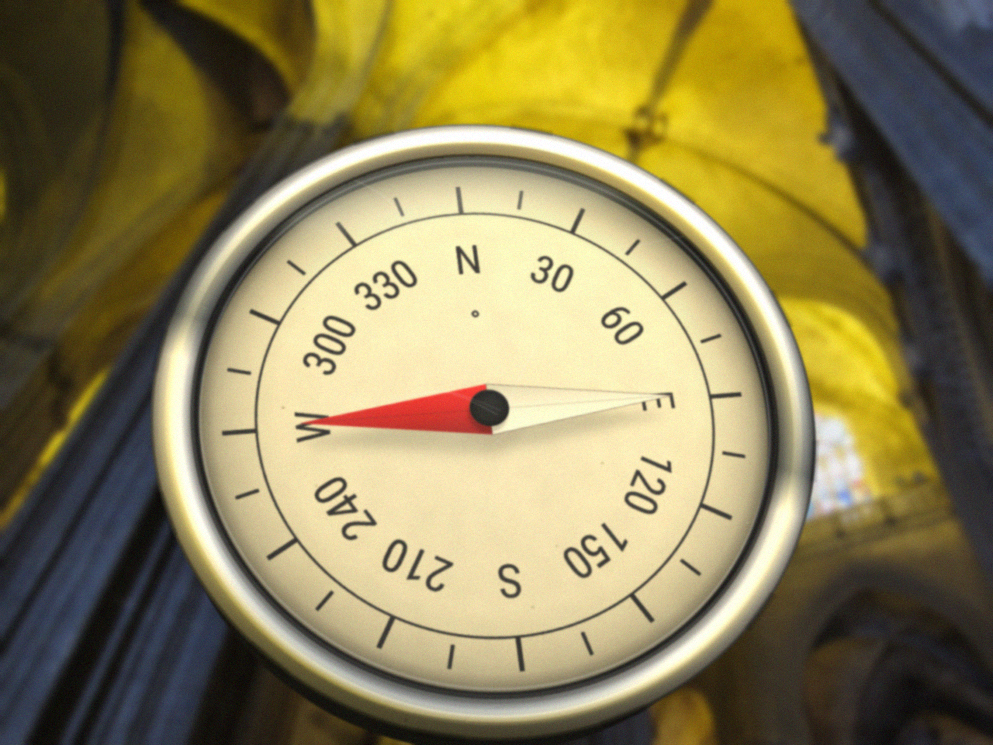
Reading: 270 °
